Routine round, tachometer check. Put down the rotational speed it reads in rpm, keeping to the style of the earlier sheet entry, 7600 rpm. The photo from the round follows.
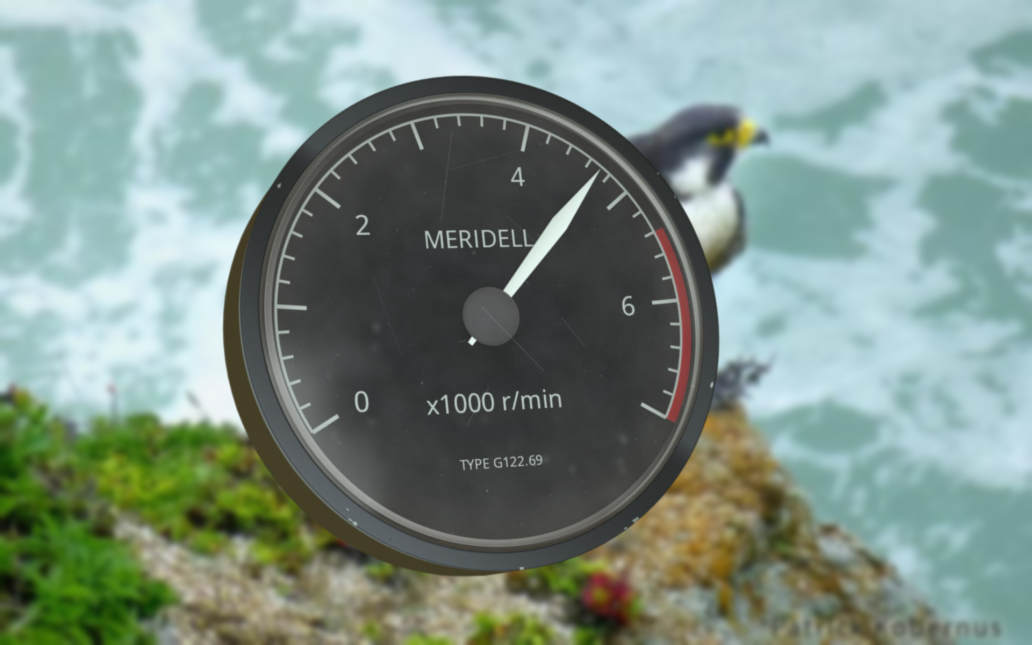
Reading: 4700 rpm
